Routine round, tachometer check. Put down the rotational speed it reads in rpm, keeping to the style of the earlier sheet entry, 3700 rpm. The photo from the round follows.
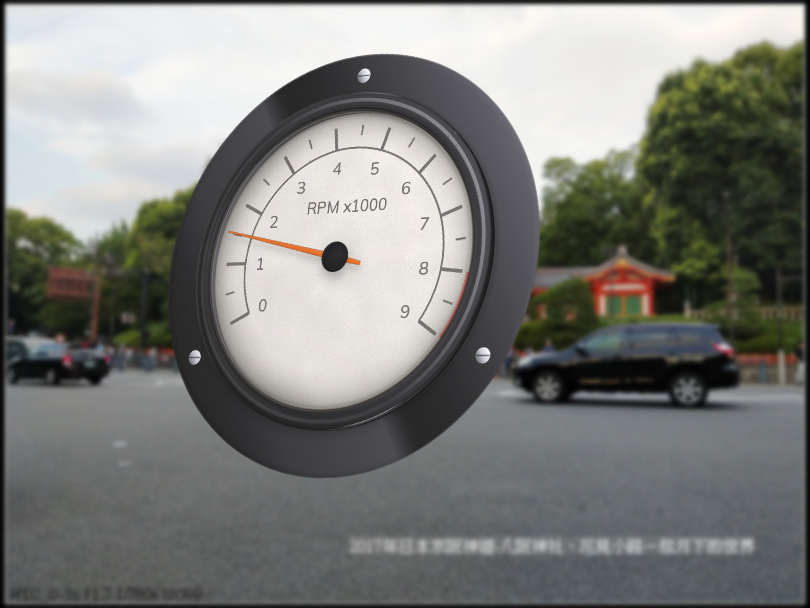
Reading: 1500 rpm
